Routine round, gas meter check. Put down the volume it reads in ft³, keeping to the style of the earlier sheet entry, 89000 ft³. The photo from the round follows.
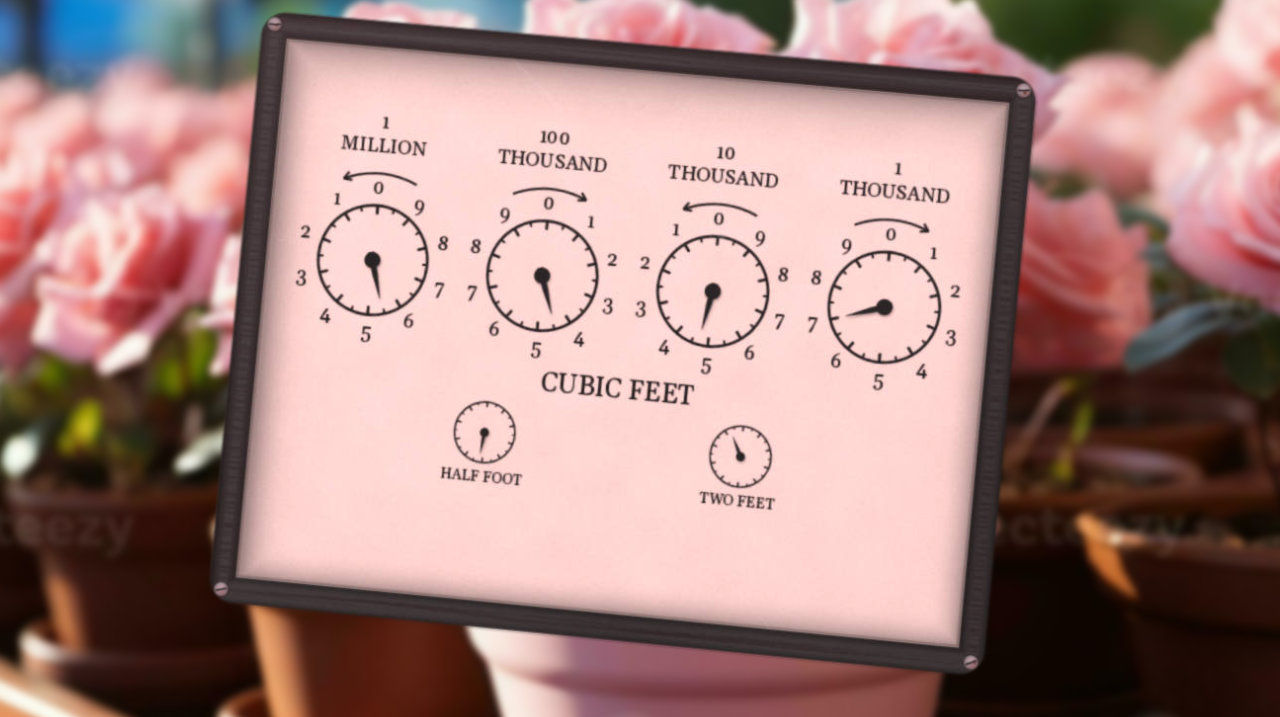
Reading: 544700 ft³
